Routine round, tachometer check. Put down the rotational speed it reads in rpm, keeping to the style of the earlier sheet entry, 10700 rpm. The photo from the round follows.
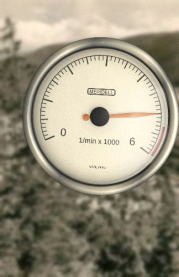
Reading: 5000 rpm
